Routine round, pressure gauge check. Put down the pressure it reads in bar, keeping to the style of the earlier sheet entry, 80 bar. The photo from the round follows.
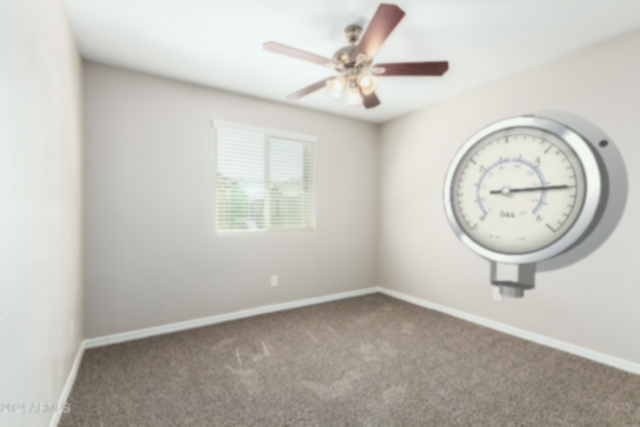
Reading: 5 bar
